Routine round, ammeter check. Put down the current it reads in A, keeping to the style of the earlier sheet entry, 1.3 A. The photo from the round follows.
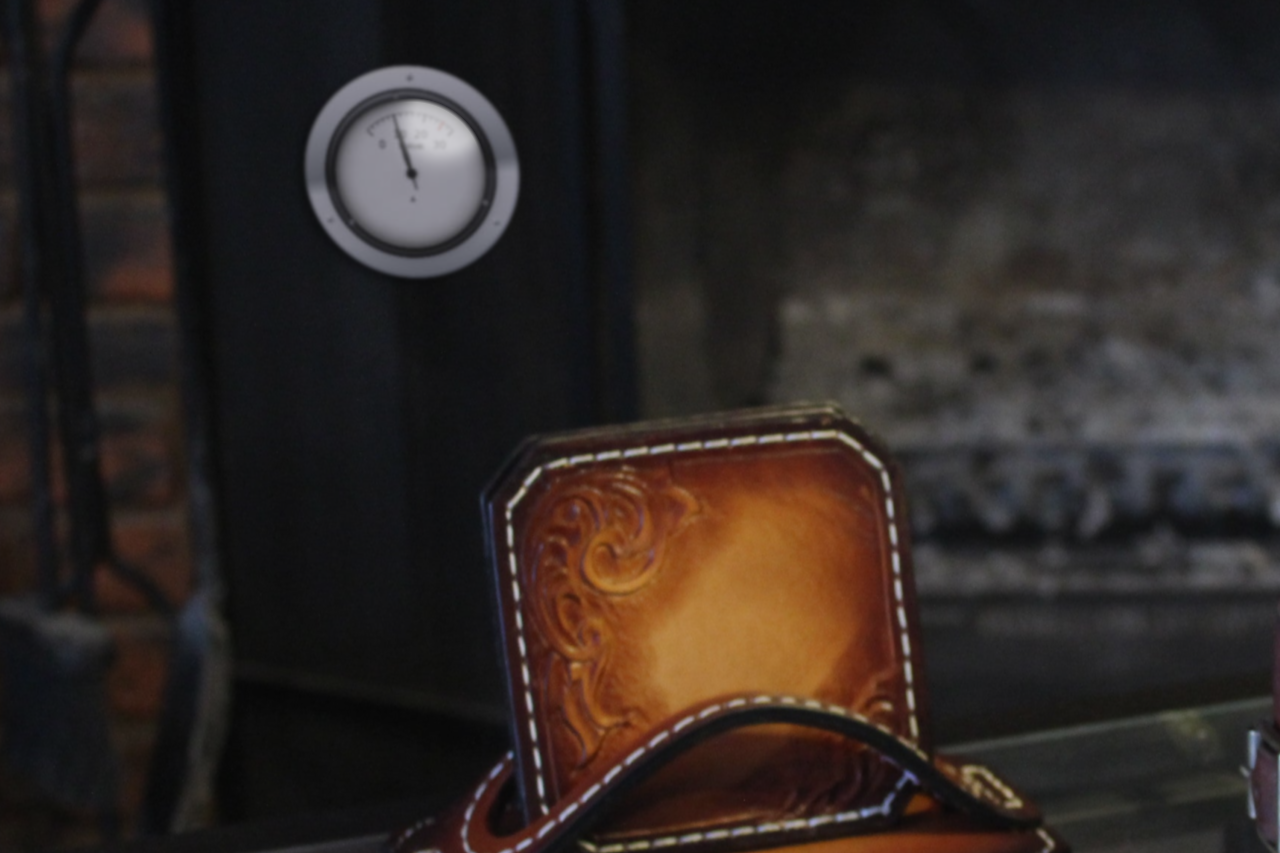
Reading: 10 A
